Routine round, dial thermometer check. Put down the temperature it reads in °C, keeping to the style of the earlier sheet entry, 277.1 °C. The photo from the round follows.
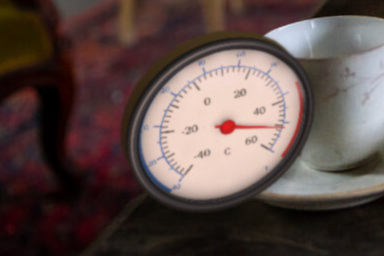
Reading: 50 °C
